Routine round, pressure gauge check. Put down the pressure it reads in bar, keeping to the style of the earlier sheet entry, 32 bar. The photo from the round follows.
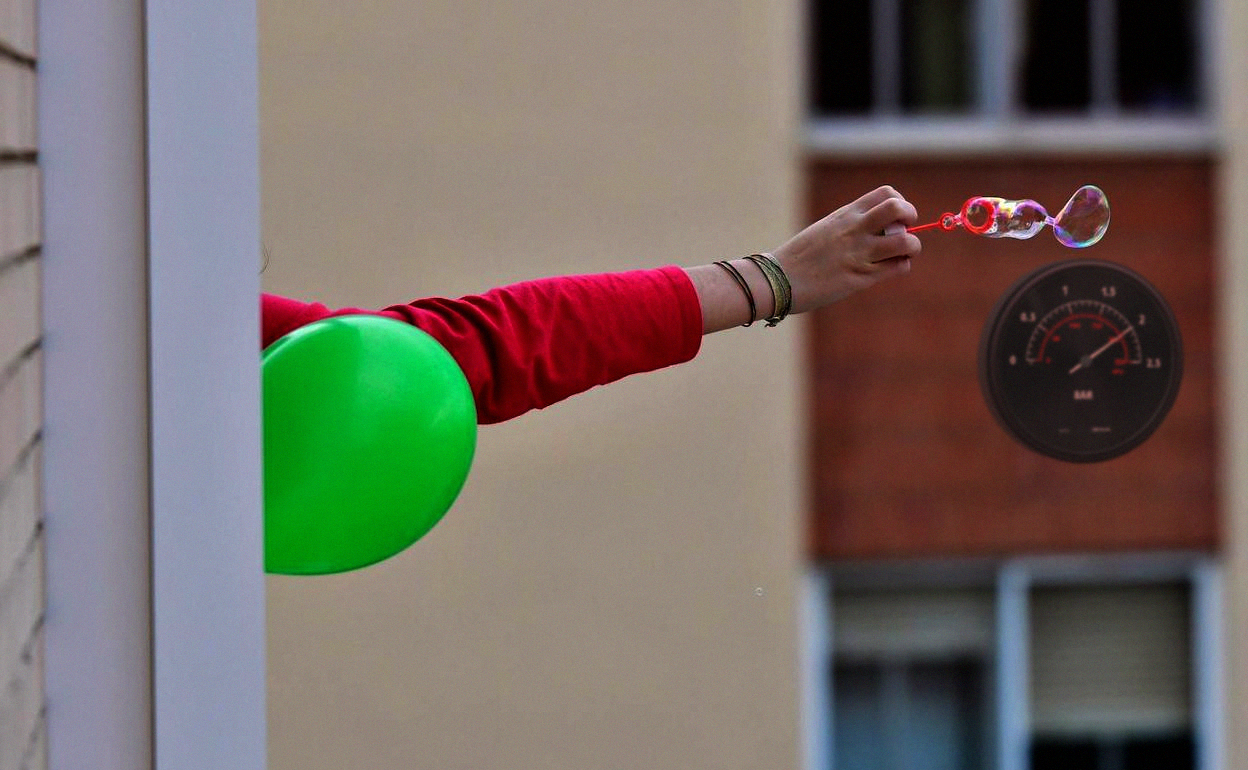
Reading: 2 bar
